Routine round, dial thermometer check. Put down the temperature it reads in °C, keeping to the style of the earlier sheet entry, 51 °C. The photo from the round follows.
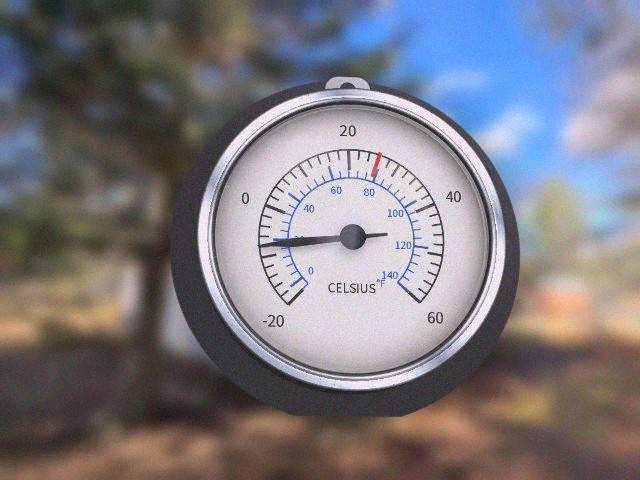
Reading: -8 °C
